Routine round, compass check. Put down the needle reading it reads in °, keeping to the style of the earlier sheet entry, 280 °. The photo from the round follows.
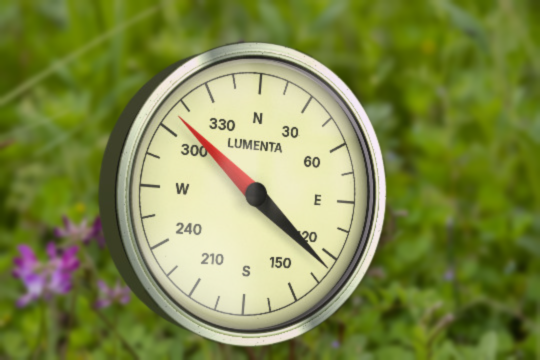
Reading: 307.5 °
